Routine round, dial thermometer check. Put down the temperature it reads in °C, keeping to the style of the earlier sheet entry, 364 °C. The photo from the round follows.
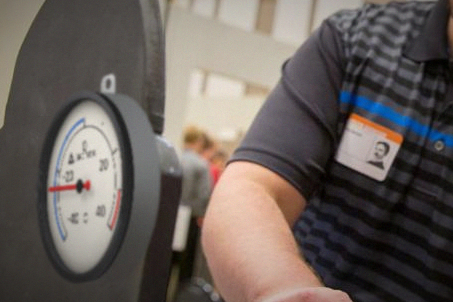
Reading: -25 °C
